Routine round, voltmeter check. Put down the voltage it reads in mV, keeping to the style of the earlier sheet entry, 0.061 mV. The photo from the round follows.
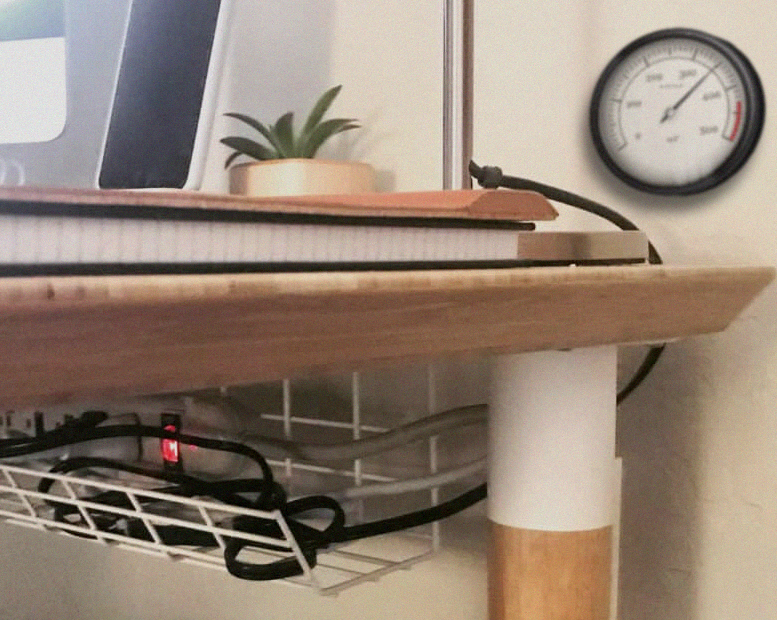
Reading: 350 mV
